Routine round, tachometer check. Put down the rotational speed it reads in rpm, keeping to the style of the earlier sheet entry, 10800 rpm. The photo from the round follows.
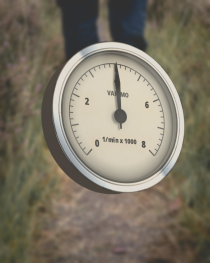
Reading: 4000 rpm
